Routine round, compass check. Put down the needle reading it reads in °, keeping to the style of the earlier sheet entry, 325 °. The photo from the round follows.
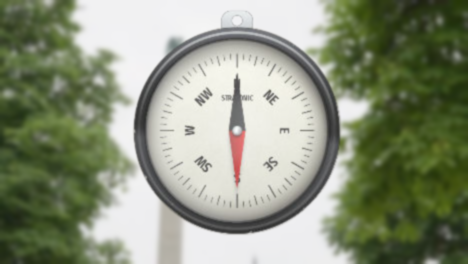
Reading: 180 °
